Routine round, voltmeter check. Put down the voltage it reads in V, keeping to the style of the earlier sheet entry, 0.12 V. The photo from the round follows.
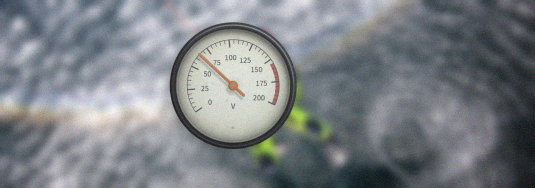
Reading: 65 V
